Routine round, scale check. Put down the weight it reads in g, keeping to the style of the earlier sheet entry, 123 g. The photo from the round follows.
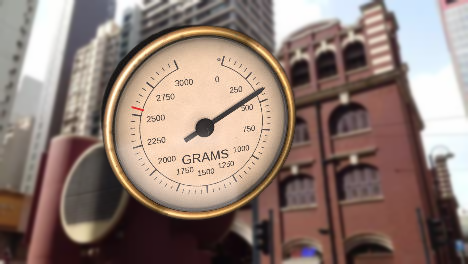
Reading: 400 g
